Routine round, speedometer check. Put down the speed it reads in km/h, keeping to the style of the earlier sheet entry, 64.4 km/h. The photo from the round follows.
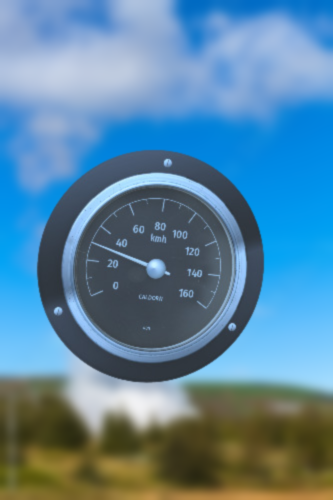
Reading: 30 km/h
